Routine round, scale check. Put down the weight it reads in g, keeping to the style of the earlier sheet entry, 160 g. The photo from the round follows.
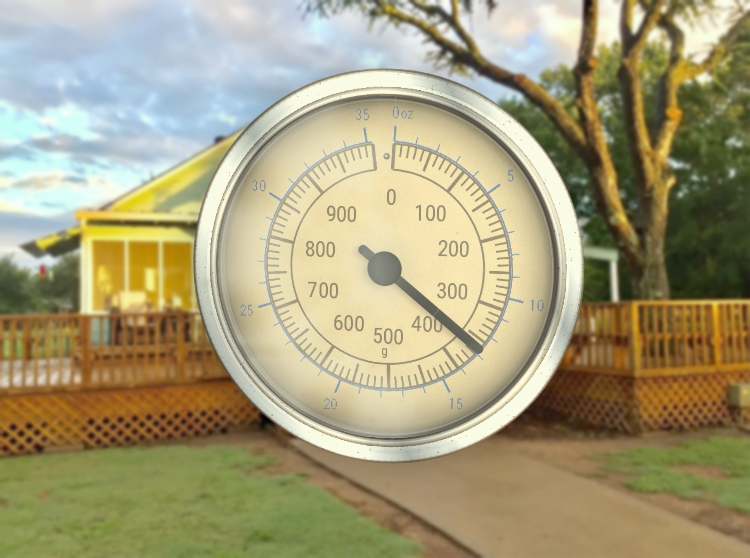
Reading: 360 g
